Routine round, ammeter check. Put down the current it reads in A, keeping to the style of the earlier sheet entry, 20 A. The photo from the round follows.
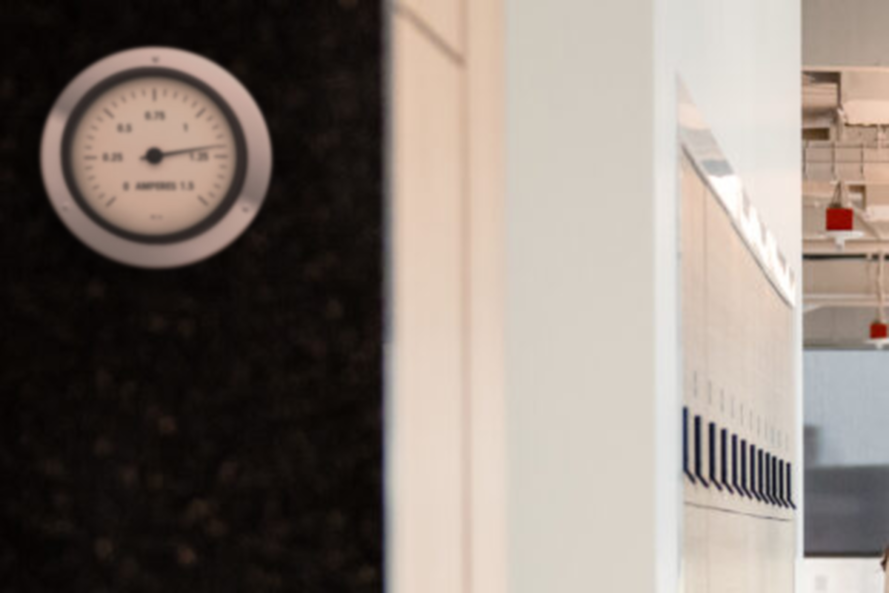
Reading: 1.2 A
